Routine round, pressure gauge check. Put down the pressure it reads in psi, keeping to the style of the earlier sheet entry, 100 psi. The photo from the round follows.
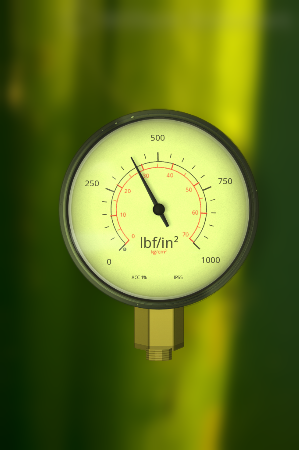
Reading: 400 psi
